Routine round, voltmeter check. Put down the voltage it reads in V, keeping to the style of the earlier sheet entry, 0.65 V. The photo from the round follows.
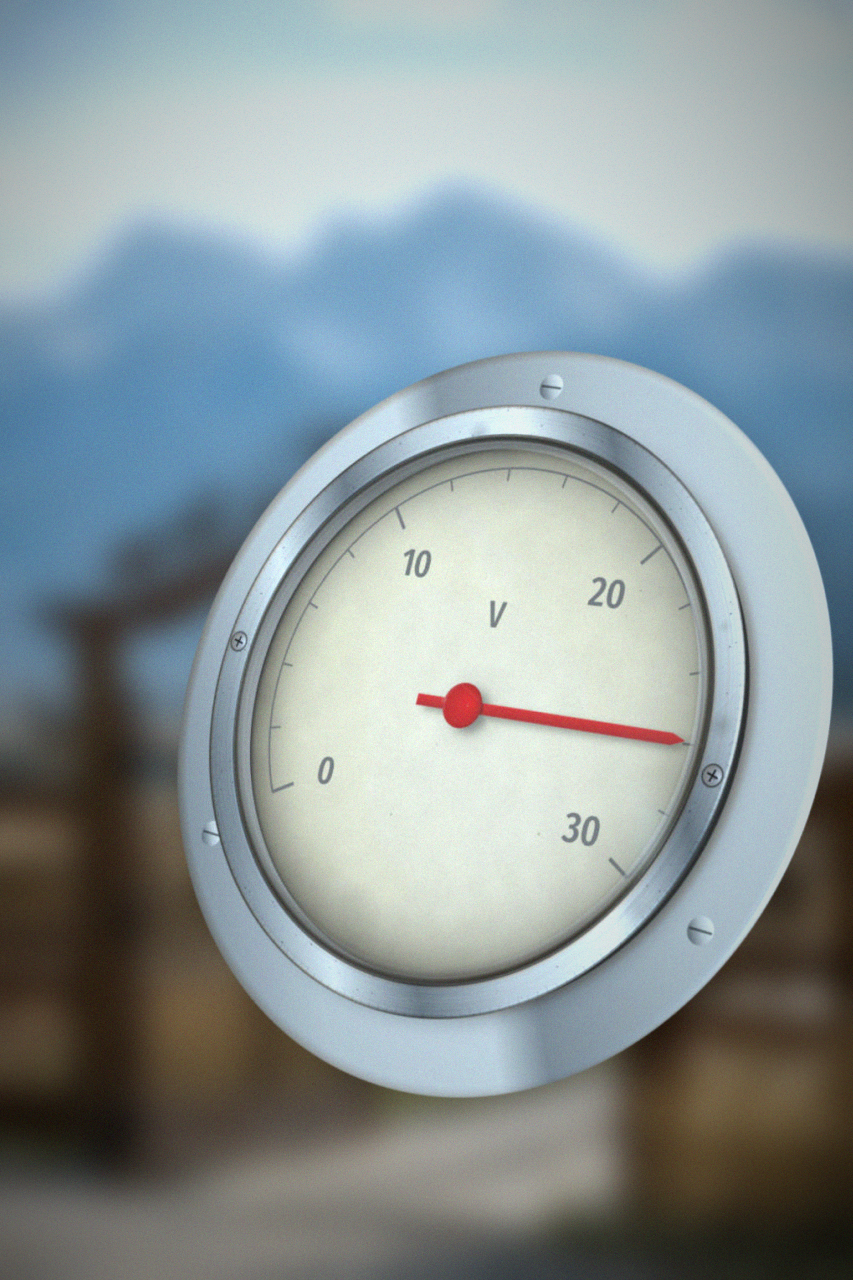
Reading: 26 V
